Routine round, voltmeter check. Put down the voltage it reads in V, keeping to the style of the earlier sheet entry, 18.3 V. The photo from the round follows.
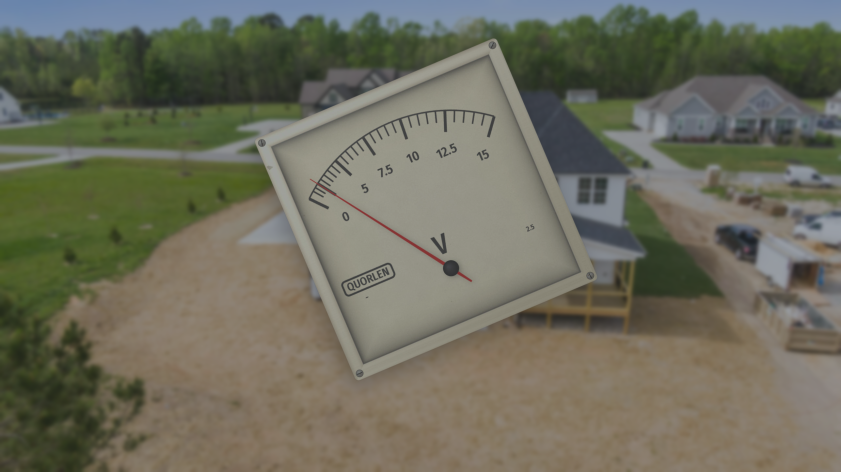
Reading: 2.5 V
